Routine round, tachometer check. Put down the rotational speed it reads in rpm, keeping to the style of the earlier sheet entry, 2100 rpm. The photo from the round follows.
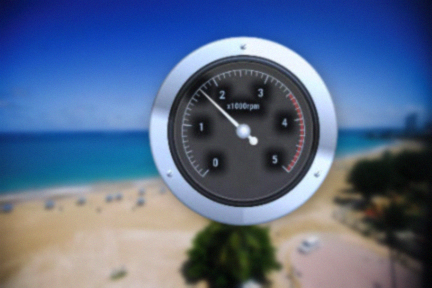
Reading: 1700 rpm
